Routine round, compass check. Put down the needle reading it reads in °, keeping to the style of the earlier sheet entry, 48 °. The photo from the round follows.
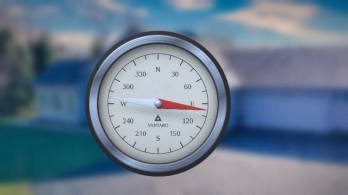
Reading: 97.5 °
